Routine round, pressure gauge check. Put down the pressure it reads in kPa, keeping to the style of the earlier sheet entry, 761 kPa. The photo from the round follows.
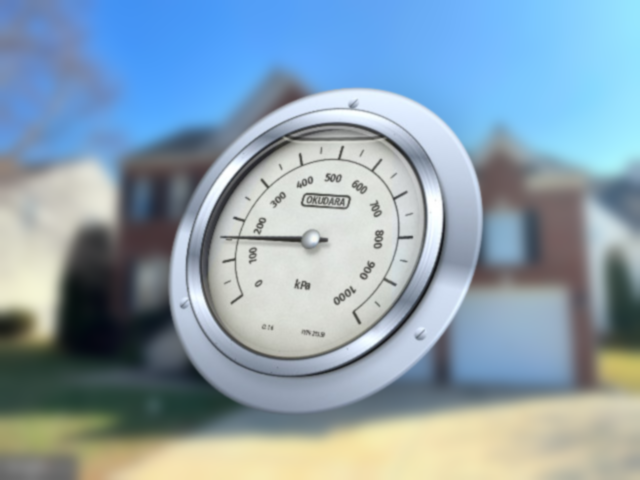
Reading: 150 kPa
